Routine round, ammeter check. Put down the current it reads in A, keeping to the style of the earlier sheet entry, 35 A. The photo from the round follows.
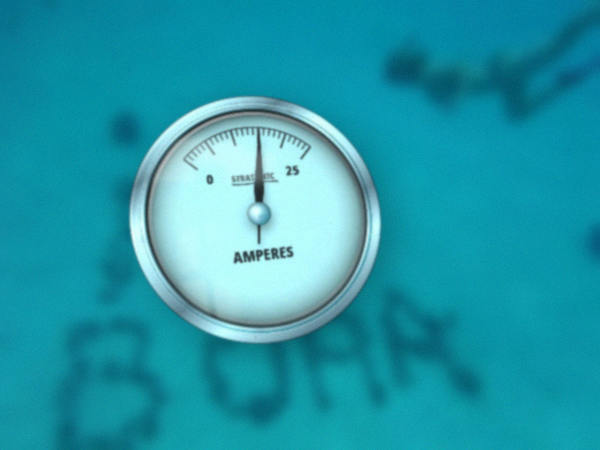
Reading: 15 A
